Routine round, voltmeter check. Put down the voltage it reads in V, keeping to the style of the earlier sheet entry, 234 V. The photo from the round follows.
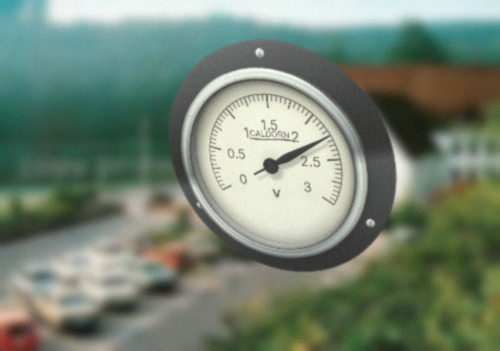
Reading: 2.25 V
